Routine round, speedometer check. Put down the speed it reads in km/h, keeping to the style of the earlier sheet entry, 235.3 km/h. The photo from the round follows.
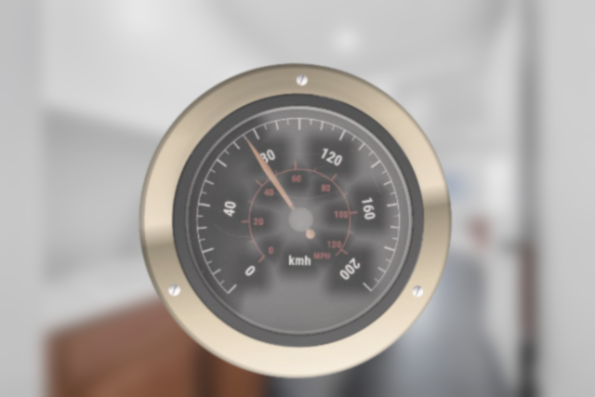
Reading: 75 km/h
